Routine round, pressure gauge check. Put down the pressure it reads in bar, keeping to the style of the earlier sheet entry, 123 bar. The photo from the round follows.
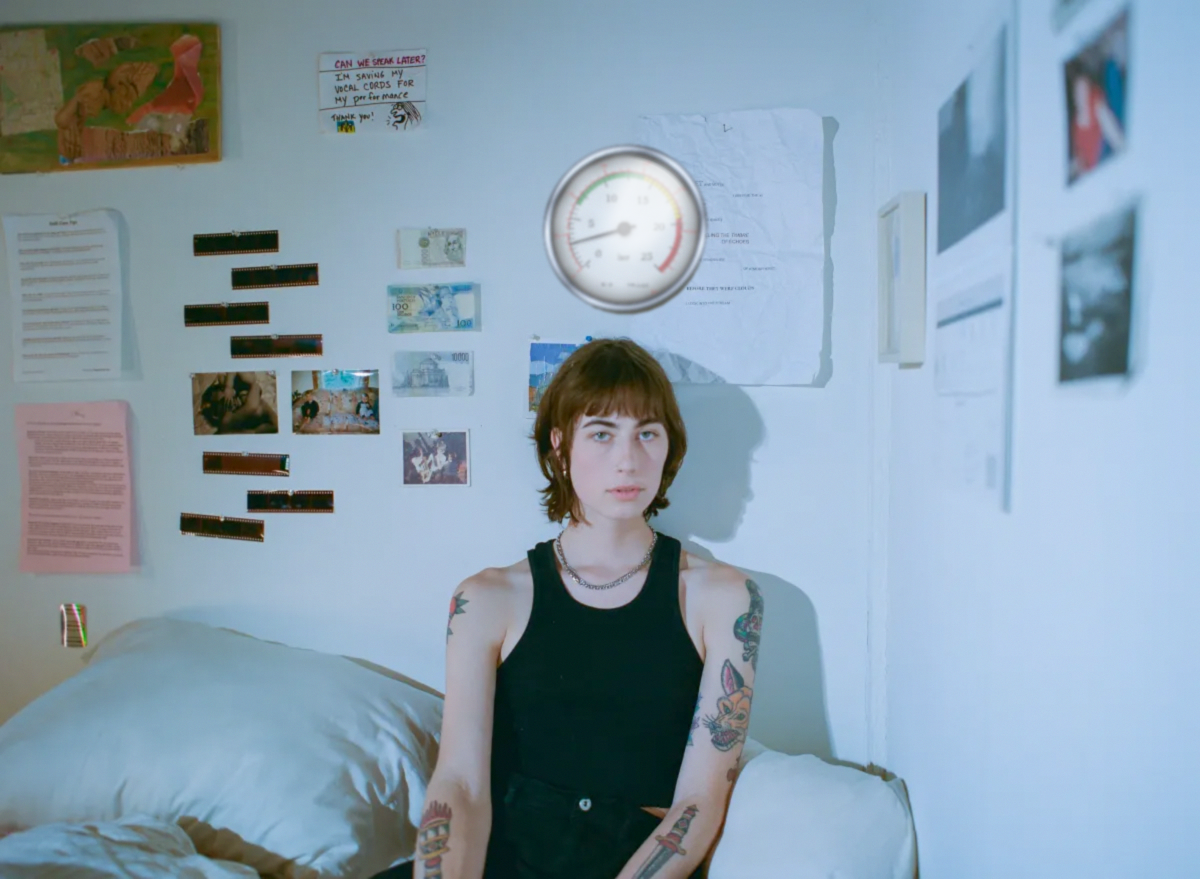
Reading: 2.5 bar
